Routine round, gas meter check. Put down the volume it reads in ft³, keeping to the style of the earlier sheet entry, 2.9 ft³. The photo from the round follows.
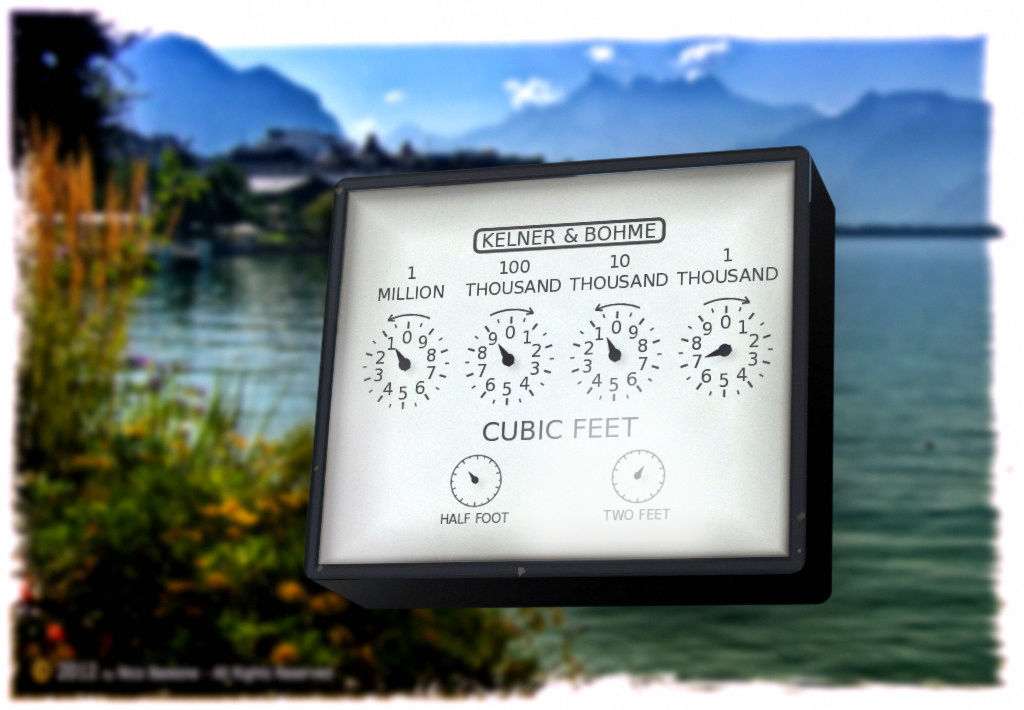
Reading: 90700 ft³
